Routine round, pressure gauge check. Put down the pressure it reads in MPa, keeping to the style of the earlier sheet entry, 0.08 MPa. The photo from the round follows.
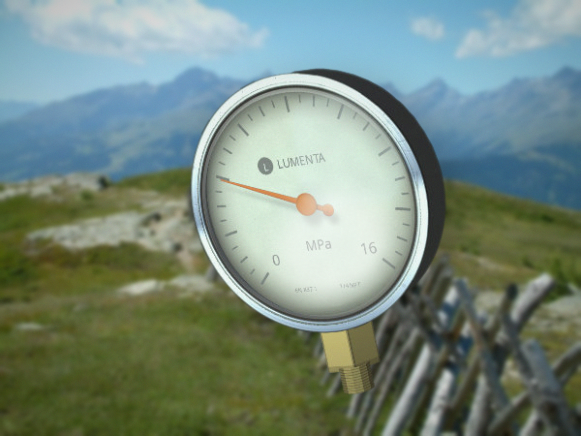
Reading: 4 MPa
